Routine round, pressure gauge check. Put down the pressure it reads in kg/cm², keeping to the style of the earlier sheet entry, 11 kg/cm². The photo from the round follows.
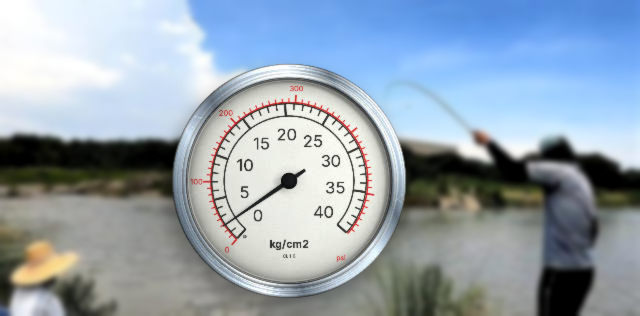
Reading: 2 kg/cm²
